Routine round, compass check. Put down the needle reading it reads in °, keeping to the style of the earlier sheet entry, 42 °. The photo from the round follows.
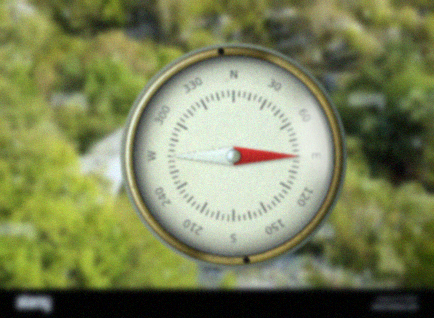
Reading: 90 °
